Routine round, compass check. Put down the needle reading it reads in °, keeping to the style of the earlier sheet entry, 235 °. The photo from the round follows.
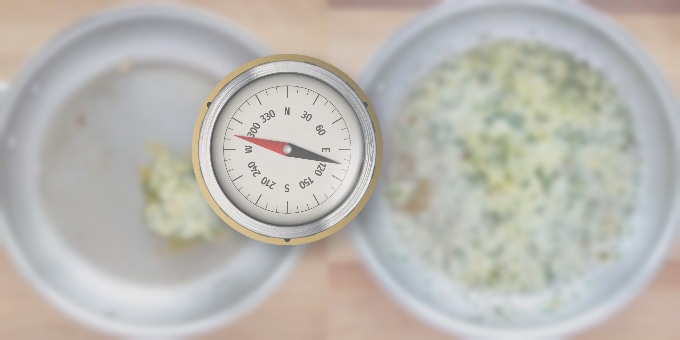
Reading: 285 °
